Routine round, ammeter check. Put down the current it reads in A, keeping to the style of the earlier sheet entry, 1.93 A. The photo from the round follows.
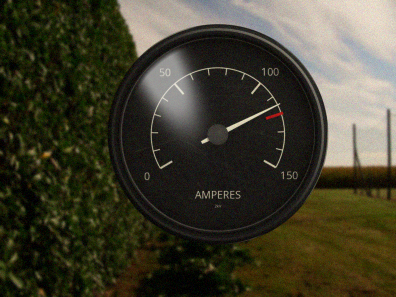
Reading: 115 A
